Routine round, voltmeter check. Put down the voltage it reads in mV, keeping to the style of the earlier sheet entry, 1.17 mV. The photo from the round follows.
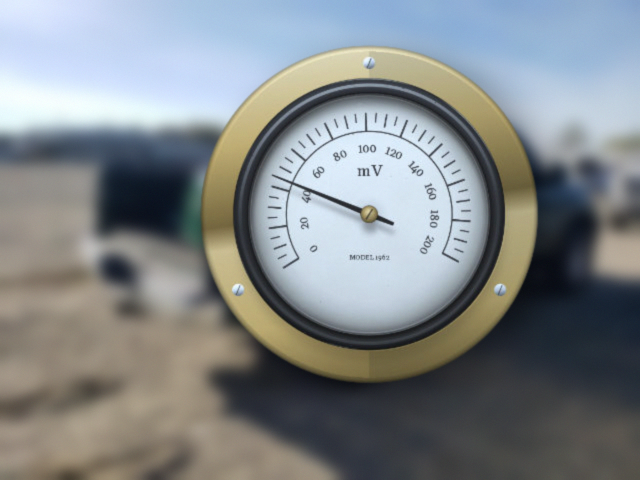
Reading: 45 mV
